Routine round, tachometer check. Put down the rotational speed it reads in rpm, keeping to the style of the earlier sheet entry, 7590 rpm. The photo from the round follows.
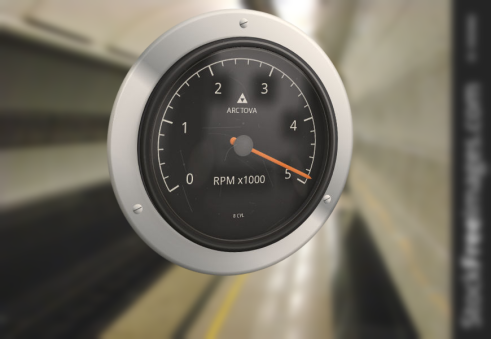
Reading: 4900 rpm
